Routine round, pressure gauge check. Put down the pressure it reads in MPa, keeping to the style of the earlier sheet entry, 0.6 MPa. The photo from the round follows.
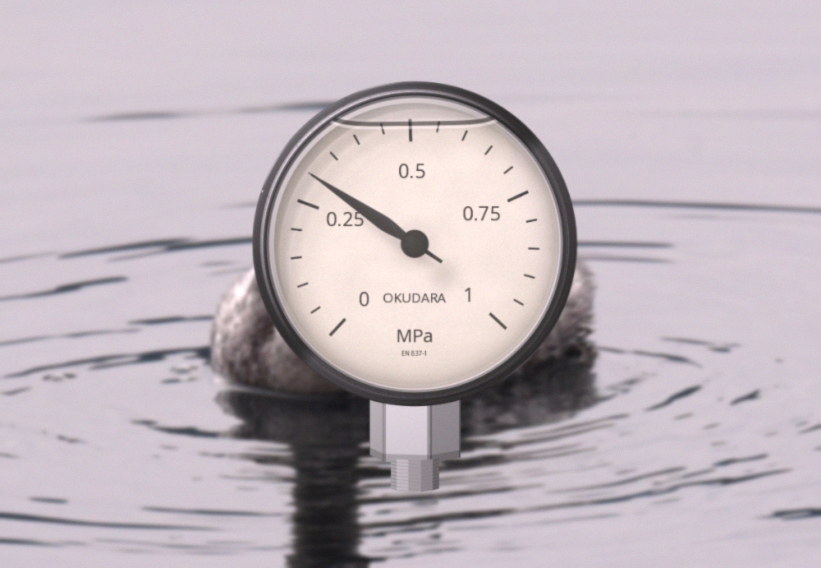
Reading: 0.3 MPa
